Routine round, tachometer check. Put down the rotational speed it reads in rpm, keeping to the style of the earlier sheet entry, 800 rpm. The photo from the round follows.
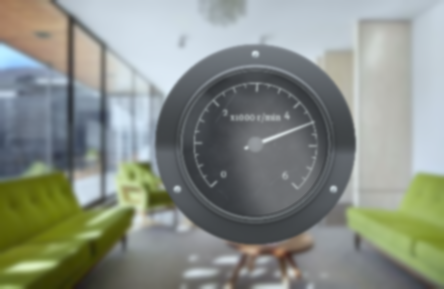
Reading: 4500 rpm
